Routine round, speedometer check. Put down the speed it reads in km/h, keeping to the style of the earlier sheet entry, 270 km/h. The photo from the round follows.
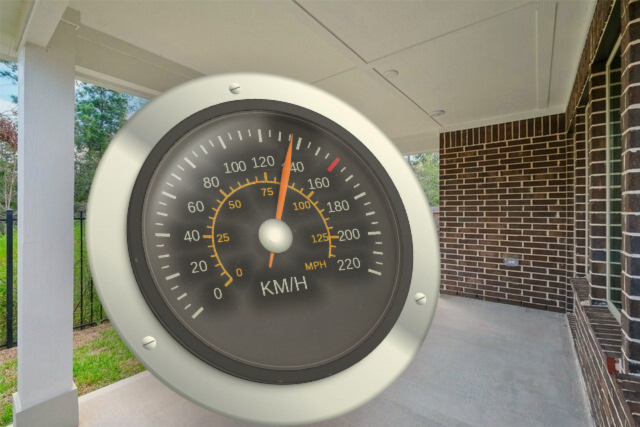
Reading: 135 km/h
